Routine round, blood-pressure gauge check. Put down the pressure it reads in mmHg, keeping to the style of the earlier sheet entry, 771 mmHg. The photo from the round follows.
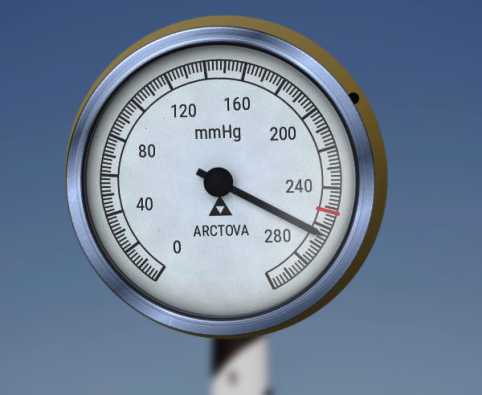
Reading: 264 mmHg
